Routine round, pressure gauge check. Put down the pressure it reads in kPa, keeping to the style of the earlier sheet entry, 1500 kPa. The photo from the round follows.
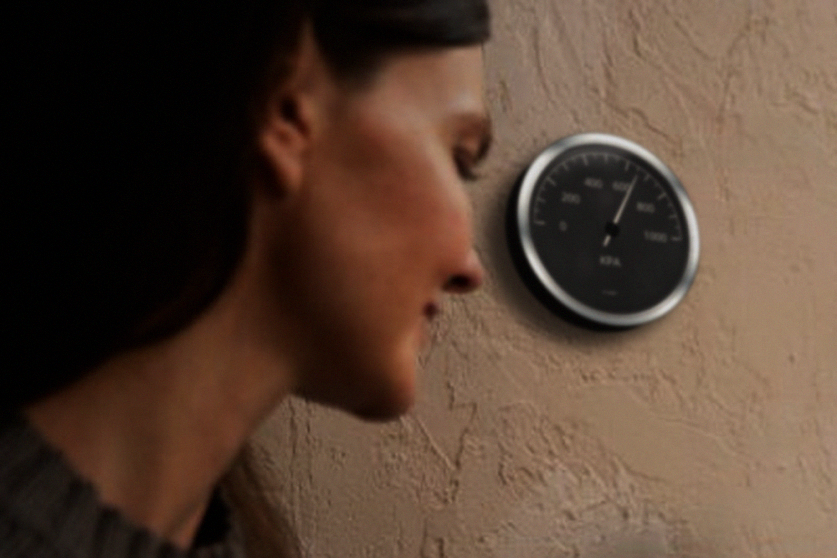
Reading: 650 kPa
